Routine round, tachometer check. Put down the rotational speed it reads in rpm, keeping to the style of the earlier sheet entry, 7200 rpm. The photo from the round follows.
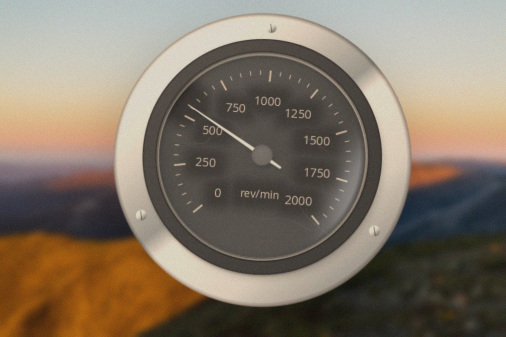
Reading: 550 rpm
